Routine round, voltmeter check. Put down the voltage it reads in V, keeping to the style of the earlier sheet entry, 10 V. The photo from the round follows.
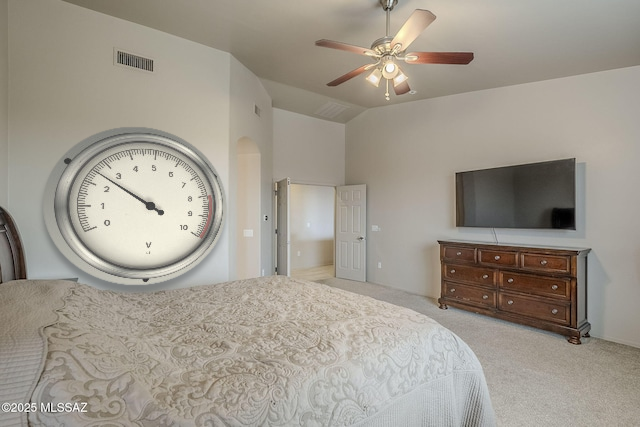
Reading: 2.5 V
